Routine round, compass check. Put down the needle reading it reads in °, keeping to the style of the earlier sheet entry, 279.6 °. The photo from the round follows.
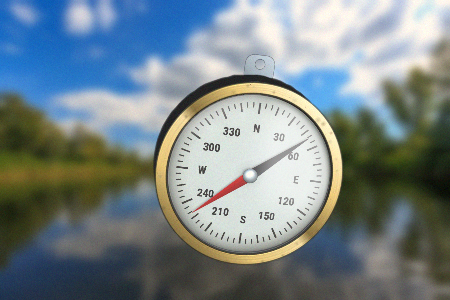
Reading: 230 °
